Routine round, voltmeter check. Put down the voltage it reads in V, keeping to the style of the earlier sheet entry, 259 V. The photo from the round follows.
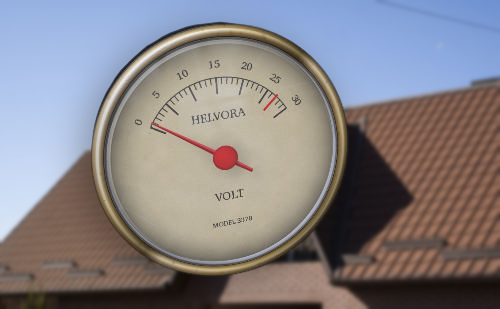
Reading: 1 V
